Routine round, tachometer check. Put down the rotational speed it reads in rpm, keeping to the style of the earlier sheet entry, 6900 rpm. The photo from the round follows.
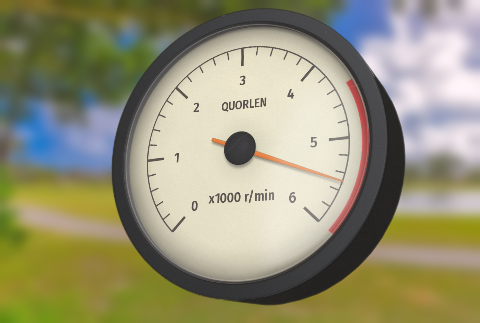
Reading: 5500 rpm
